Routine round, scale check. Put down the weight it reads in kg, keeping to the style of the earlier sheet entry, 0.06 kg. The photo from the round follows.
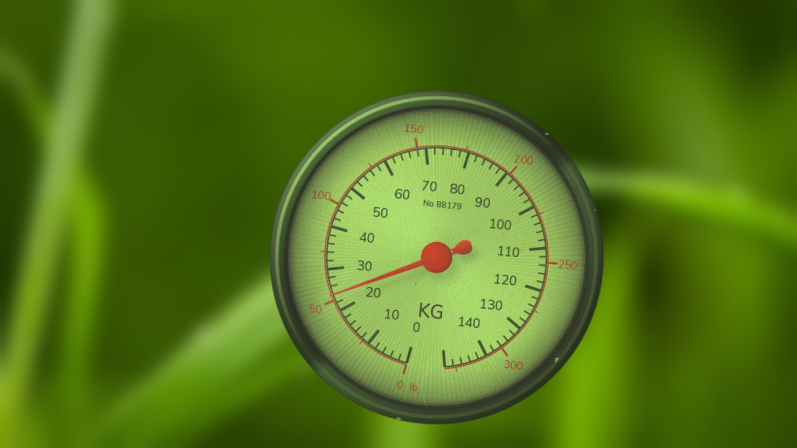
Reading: 24 kg
